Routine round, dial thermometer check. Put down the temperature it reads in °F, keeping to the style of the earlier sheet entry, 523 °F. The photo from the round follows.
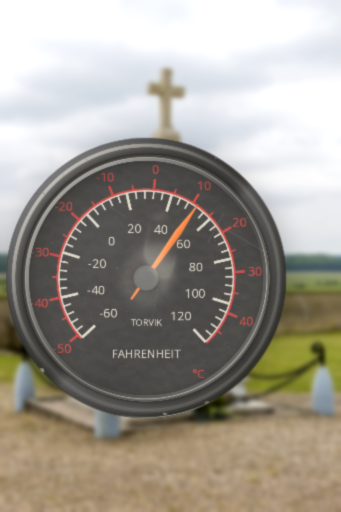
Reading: 52 °F
